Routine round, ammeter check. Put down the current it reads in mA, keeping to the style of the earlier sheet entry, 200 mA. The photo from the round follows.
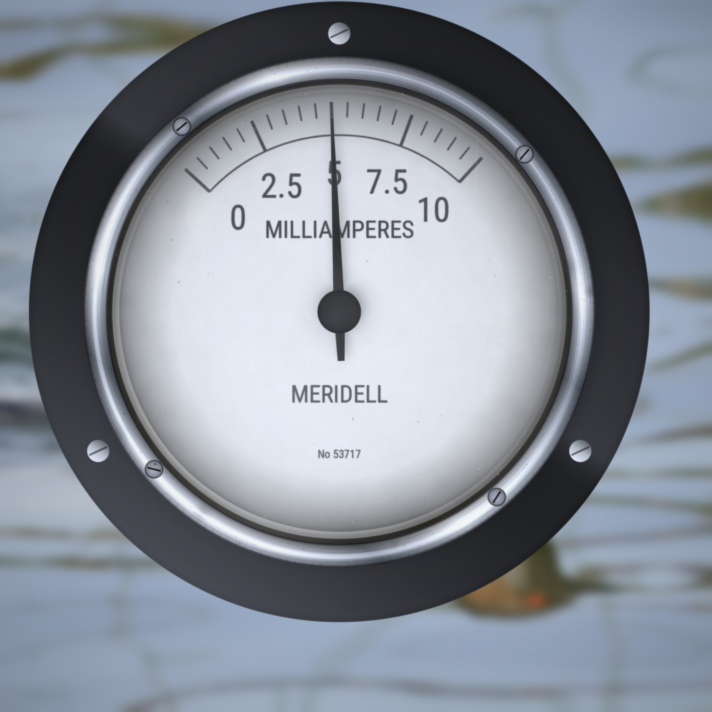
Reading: 5 mA
